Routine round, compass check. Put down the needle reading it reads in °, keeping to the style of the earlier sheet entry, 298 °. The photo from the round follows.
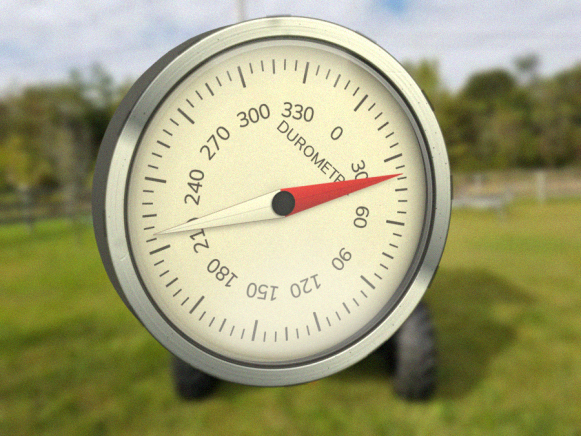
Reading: 37.5 °
